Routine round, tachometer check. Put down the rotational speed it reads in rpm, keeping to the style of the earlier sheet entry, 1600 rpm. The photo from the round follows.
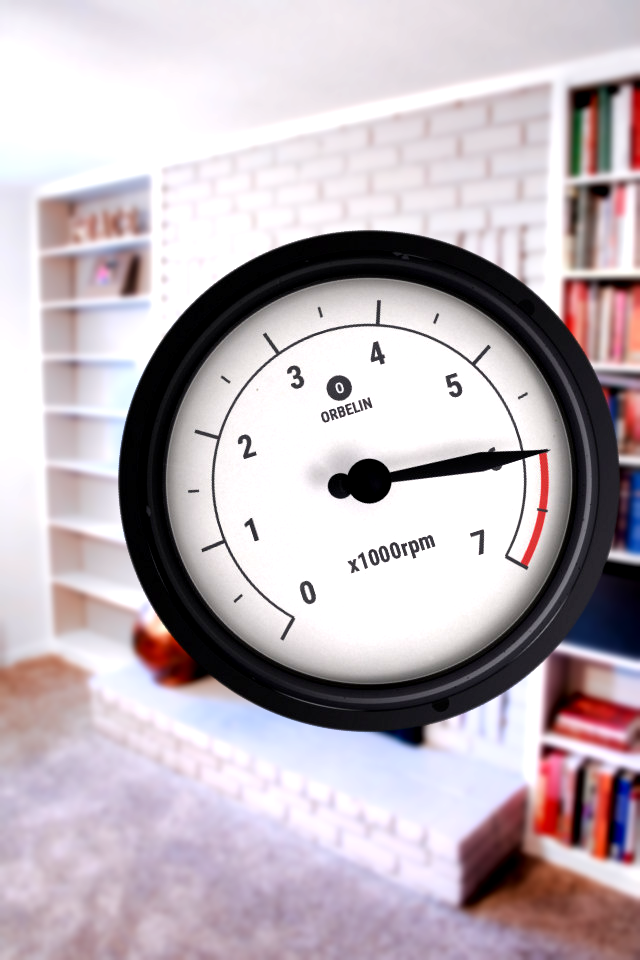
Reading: 6000 rpm
